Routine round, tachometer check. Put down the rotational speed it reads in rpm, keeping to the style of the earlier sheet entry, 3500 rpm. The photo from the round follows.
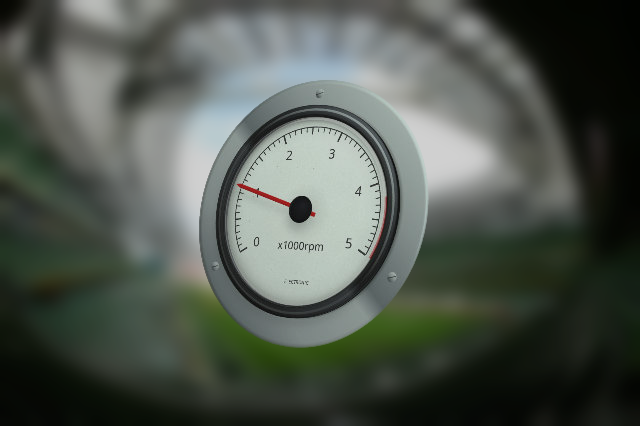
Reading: 1000 rpm
